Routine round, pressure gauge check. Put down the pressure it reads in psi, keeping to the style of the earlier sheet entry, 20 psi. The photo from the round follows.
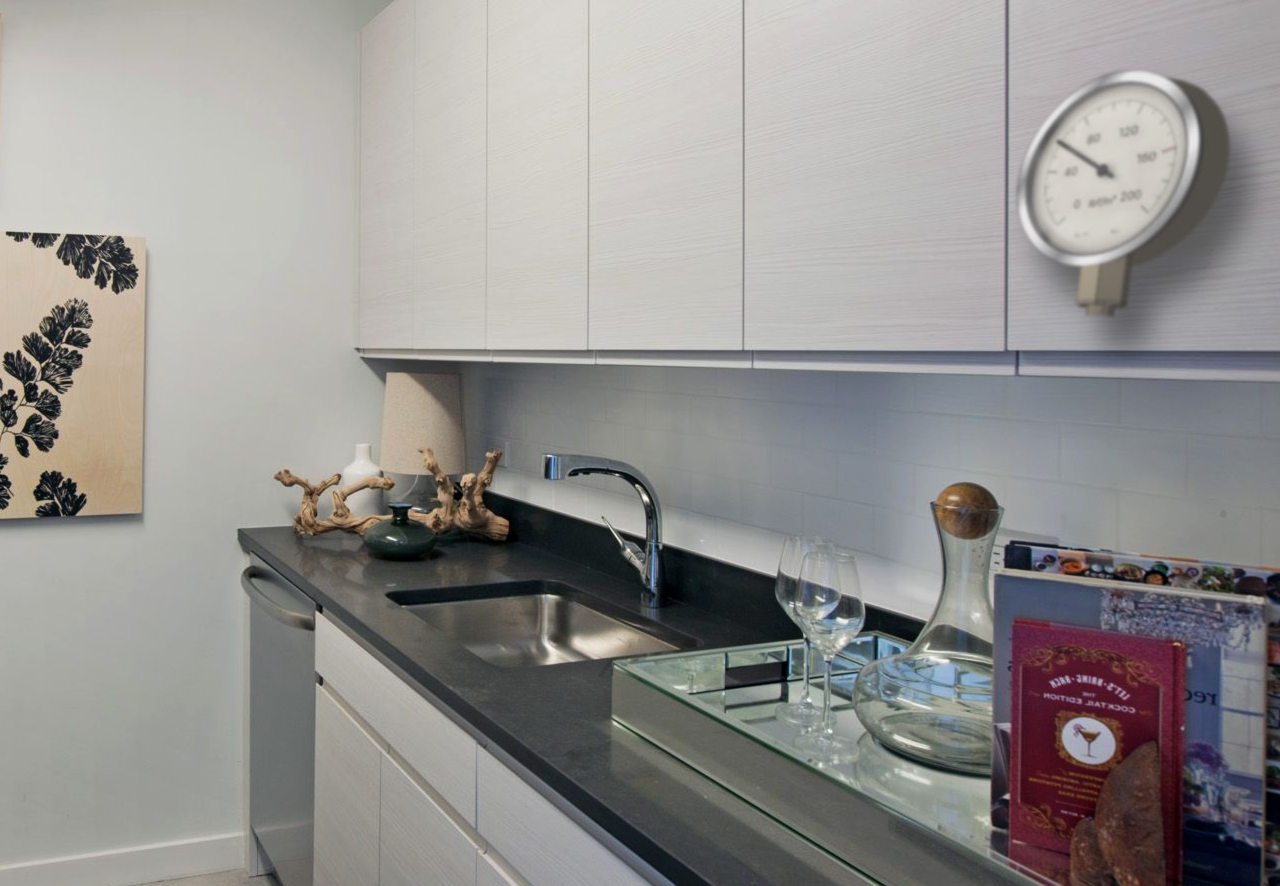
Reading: 60 psi
